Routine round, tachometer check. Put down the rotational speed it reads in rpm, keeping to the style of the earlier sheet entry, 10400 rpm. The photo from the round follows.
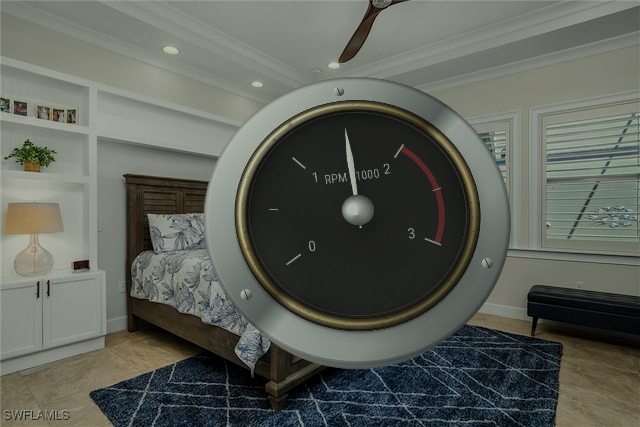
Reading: 1500 rpm
